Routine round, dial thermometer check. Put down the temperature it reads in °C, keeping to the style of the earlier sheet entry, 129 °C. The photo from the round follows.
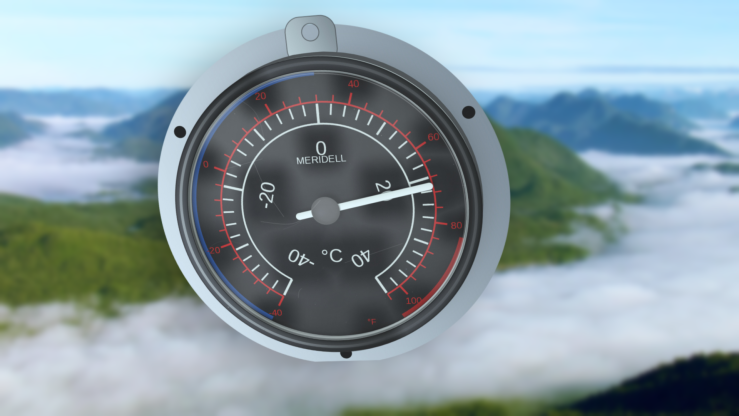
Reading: 21 °C
